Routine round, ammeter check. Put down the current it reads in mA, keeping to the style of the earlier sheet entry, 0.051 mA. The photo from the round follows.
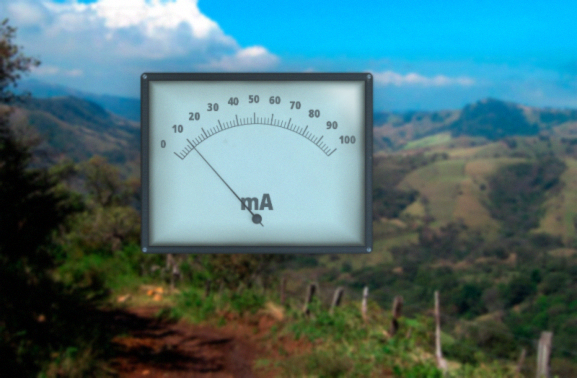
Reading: 10 mA
